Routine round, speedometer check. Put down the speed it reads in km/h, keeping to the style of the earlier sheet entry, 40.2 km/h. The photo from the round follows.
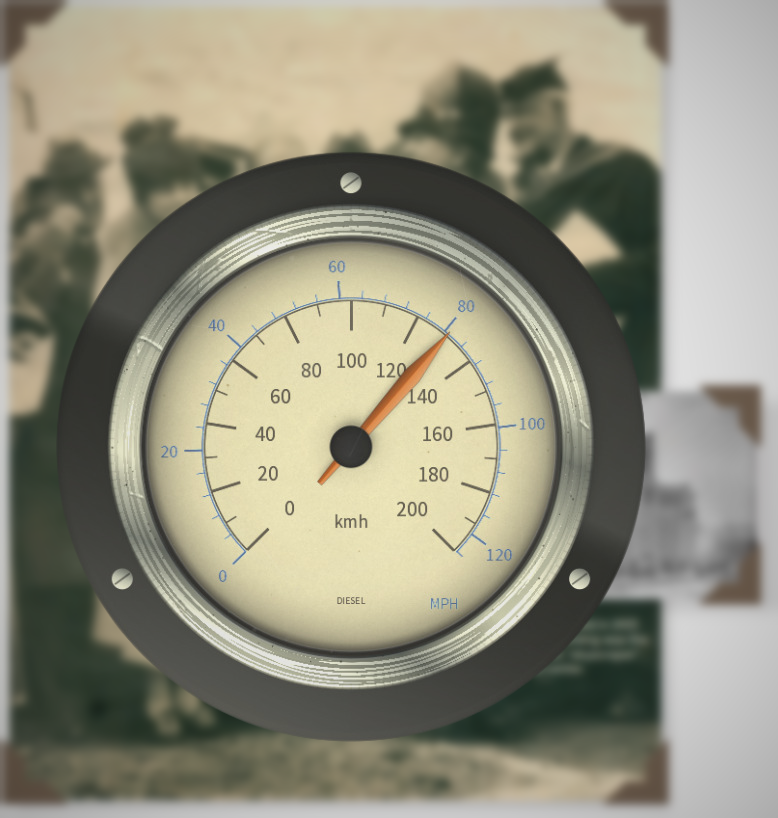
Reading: 130 km/h
